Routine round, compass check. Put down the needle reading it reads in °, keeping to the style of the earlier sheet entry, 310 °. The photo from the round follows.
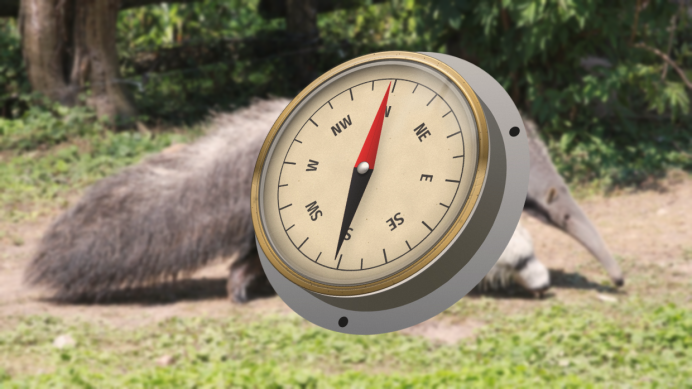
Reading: 0 °
